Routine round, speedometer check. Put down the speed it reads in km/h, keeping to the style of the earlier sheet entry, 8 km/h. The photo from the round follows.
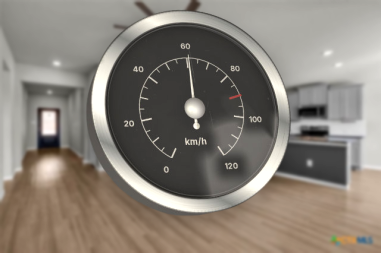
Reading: 60 km/h
